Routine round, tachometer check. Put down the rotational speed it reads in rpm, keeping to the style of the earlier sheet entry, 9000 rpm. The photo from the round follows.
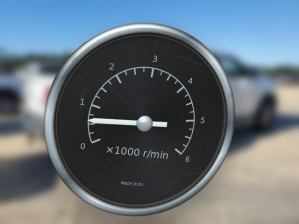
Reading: 625 rpm
